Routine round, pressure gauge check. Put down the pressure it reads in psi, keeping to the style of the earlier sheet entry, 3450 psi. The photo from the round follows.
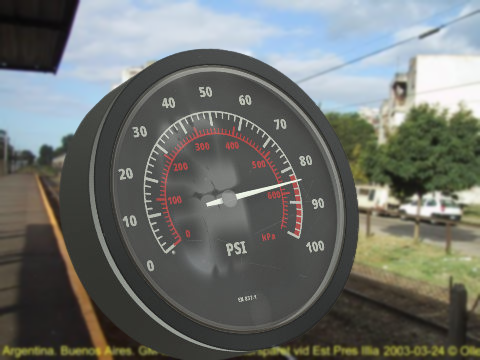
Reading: 84 psi
